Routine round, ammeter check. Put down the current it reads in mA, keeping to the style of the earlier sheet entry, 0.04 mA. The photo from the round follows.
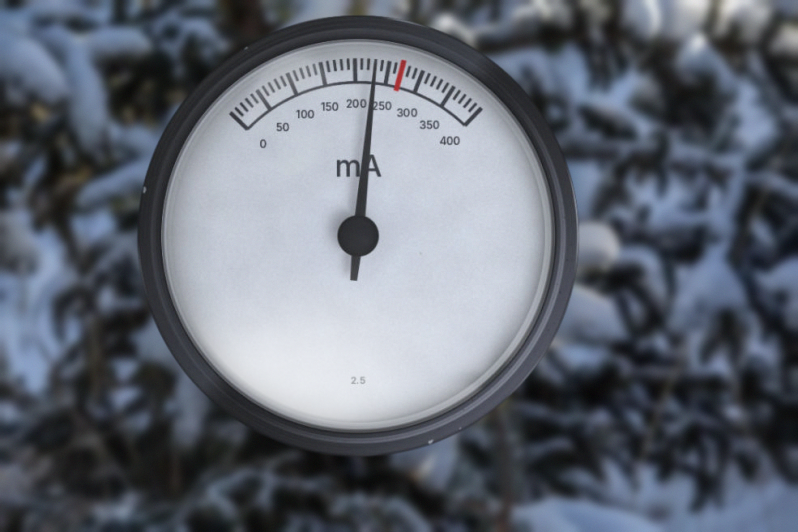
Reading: 230 mA
